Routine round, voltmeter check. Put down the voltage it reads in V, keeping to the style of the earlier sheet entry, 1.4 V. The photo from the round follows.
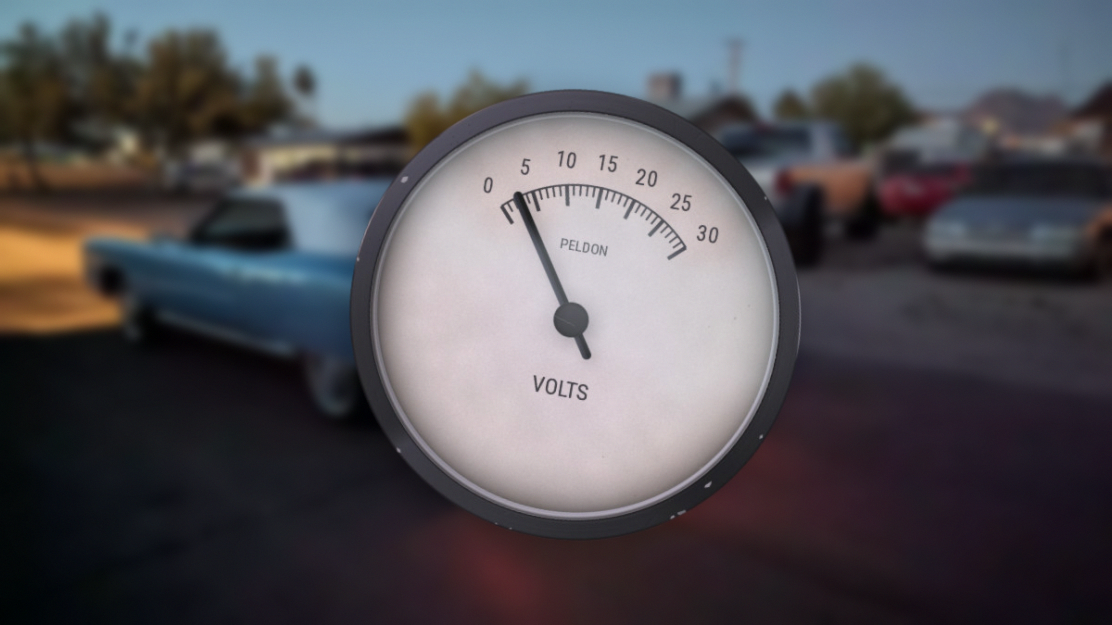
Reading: 3 V
